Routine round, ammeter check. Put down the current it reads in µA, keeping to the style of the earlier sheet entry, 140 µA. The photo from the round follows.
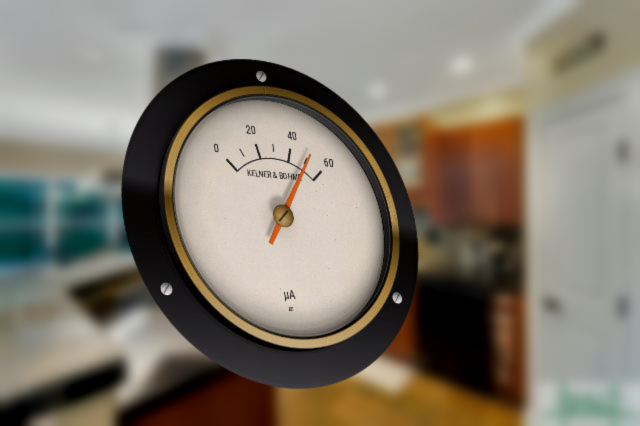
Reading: 50 µA
